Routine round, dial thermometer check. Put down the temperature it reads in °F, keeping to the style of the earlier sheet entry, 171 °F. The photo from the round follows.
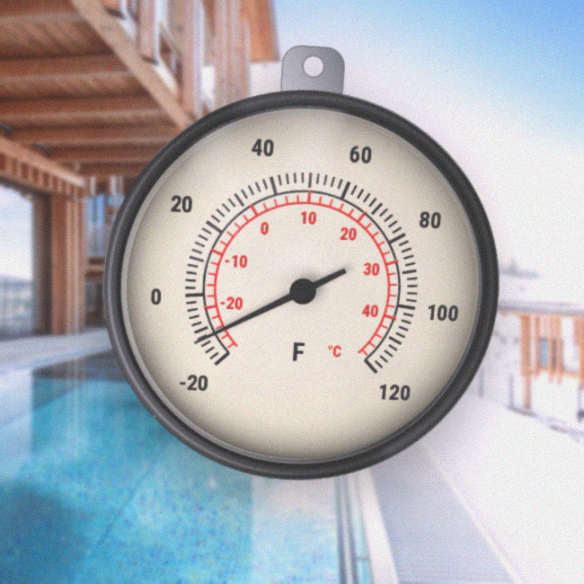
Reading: -12 °F
